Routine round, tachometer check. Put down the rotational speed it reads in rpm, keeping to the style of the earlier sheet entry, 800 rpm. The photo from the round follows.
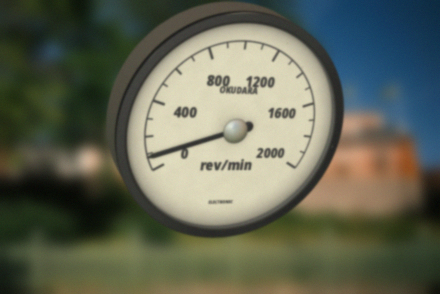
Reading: 100 rpm
